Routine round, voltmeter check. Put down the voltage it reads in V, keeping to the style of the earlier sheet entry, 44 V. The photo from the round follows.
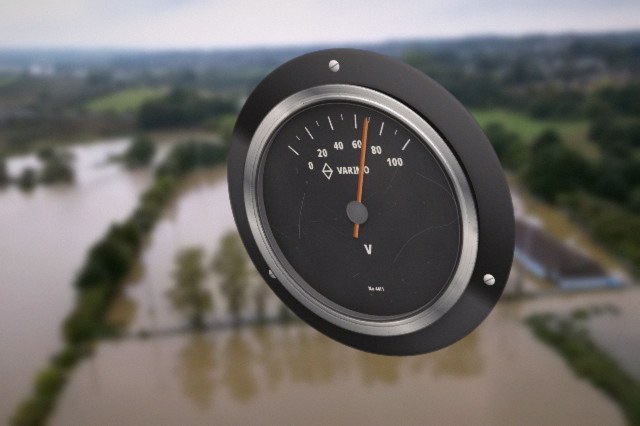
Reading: 70 V
